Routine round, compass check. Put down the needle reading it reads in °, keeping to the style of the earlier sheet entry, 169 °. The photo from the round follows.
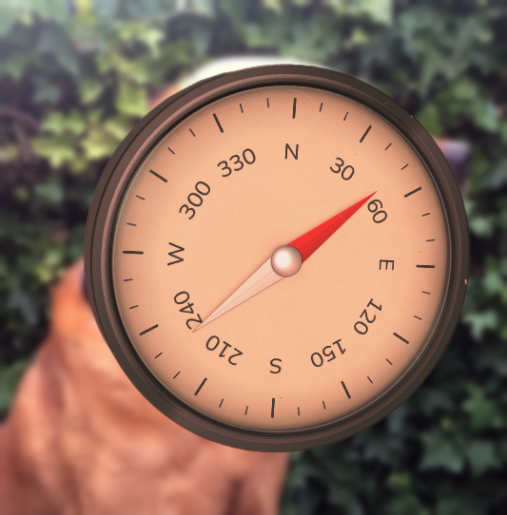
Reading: 50 °
